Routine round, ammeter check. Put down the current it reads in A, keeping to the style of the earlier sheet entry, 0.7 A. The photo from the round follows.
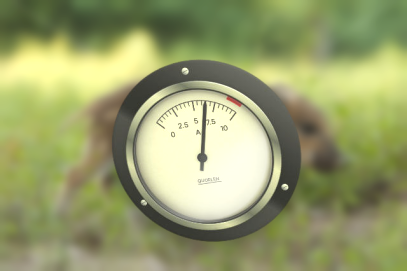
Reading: 6.5 A
